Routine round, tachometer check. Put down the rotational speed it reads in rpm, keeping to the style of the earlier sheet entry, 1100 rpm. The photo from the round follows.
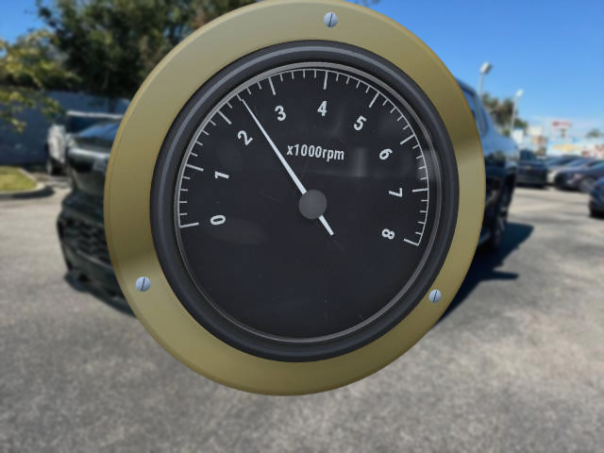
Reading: 2400 rpm
